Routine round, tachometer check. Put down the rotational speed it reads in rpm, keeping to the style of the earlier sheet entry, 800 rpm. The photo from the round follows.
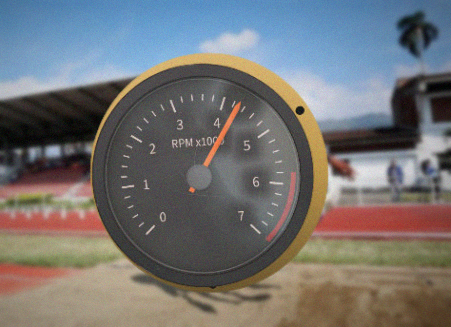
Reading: 4300 rpm
